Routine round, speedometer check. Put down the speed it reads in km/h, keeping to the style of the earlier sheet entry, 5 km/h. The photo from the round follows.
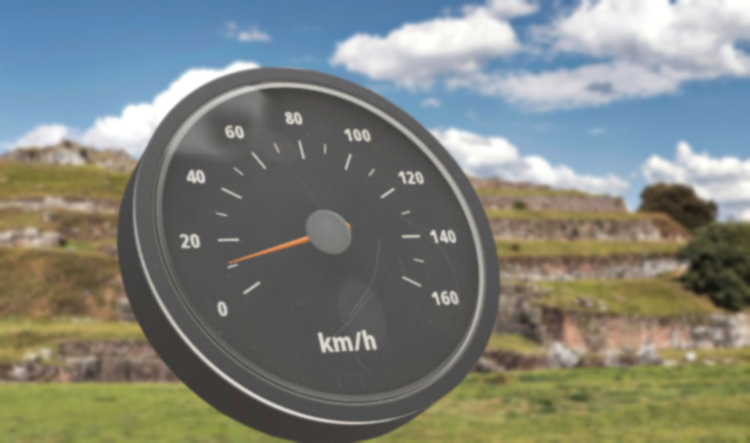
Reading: 10 km/h
